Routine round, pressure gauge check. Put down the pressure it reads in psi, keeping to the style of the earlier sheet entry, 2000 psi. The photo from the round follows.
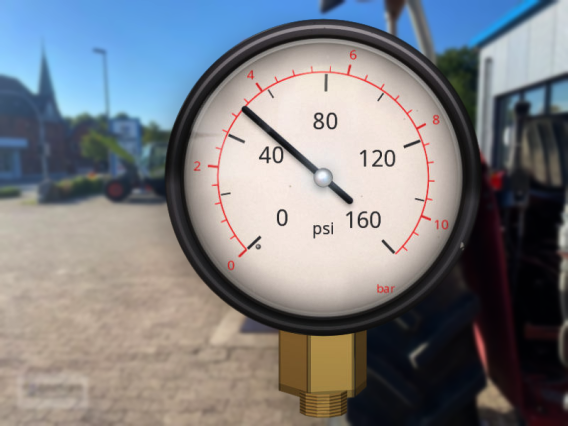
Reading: 50 psi
